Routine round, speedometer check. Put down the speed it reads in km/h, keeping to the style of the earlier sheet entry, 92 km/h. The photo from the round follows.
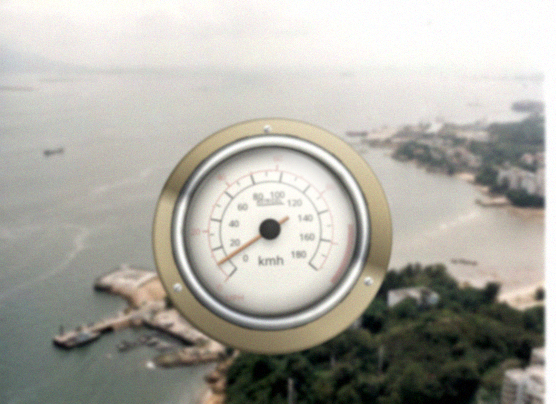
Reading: 10 km/h
